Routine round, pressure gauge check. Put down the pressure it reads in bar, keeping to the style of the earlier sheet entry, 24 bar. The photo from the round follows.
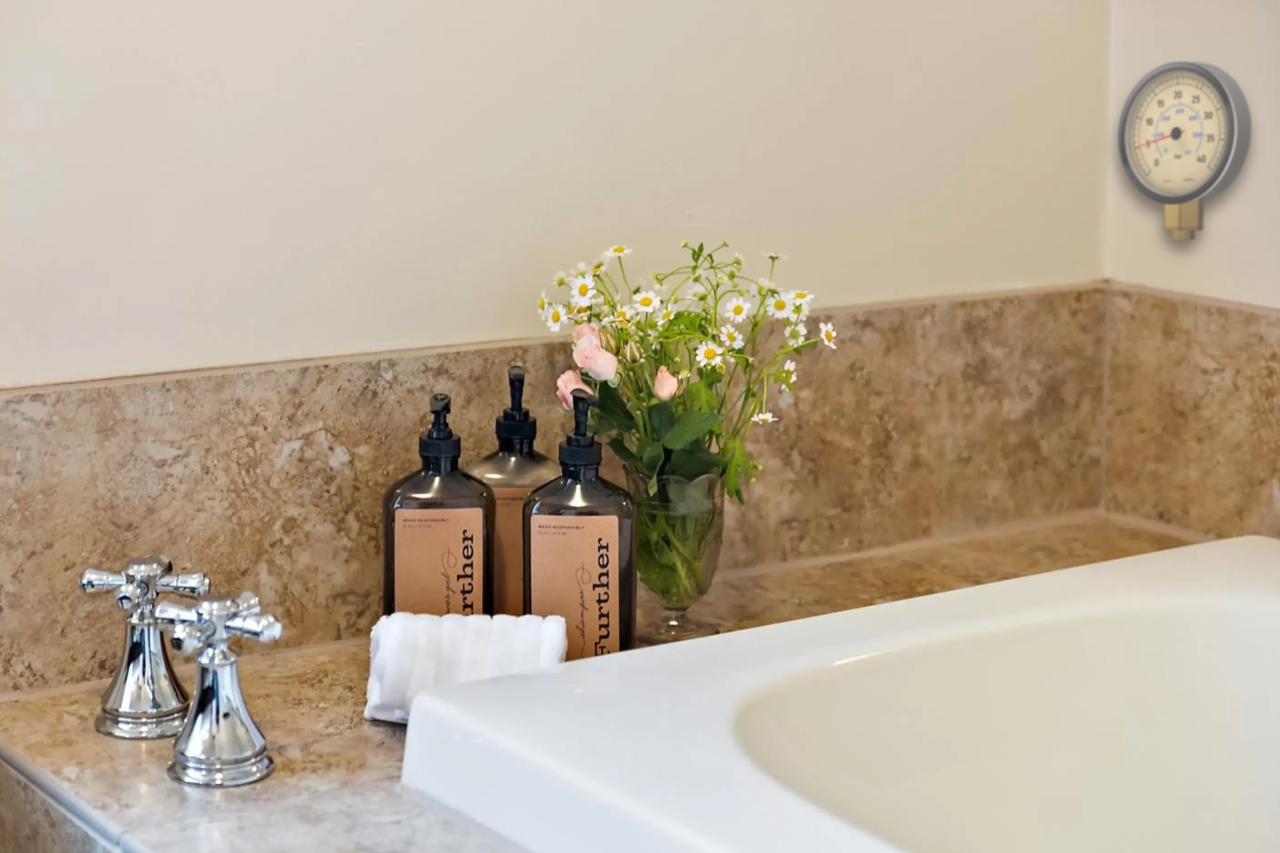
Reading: 5 bar
